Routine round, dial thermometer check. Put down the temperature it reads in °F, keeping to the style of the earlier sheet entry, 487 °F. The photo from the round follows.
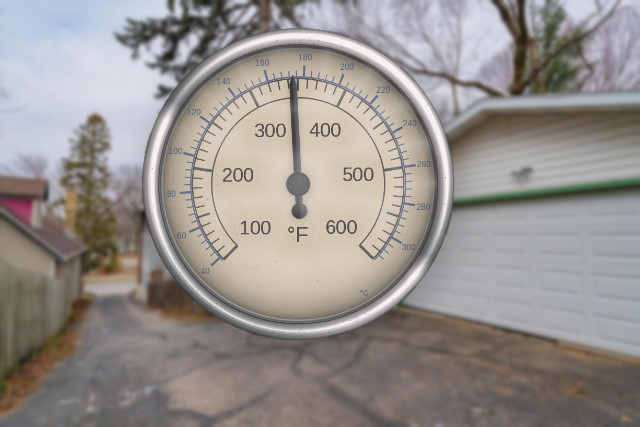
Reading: 345 °F
